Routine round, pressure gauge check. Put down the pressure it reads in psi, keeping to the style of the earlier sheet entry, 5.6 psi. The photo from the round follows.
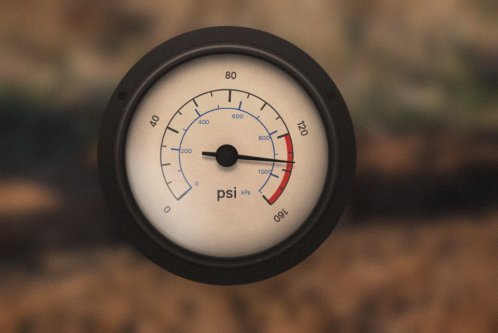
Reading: 135 psi
